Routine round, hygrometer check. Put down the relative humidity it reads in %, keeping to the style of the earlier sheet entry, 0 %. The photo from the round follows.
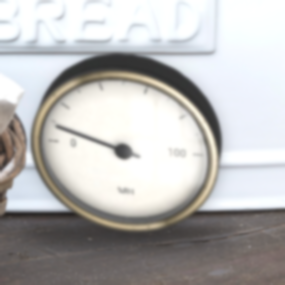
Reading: 10 %
